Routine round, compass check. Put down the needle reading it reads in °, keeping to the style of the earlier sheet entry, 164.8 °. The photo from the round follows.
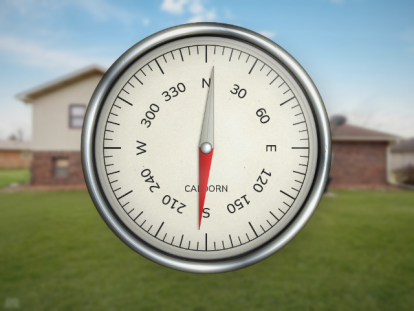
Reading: 185 °
